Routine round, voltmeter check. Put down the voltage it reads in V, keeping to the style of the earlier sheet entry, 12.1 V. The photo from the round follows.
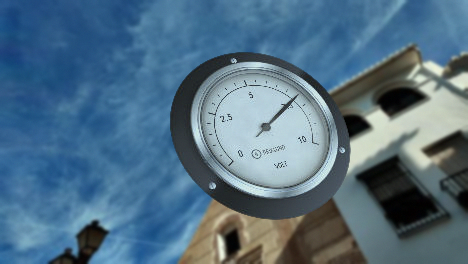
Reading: 7.5 V
